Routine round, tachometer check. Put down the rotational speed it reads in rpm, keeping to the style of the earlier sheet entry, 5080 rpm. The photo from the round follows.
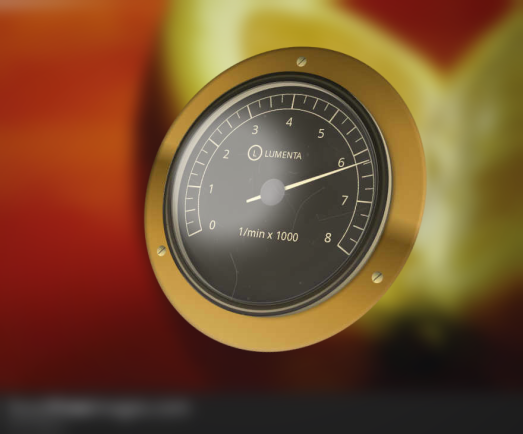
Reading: 6250 rpm
